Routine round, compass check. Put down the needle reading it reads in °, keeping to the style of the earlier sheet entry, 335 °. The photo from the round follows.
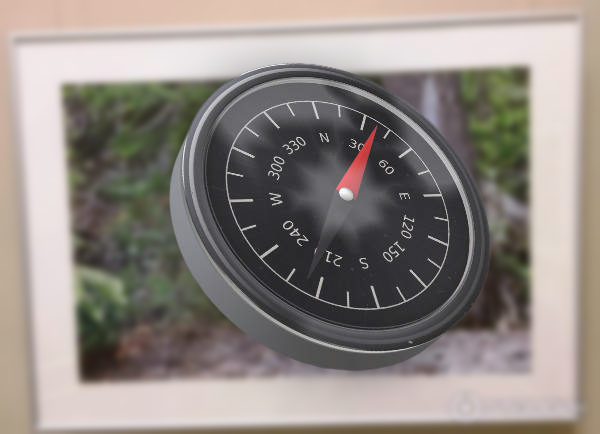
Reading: 37.5 °
